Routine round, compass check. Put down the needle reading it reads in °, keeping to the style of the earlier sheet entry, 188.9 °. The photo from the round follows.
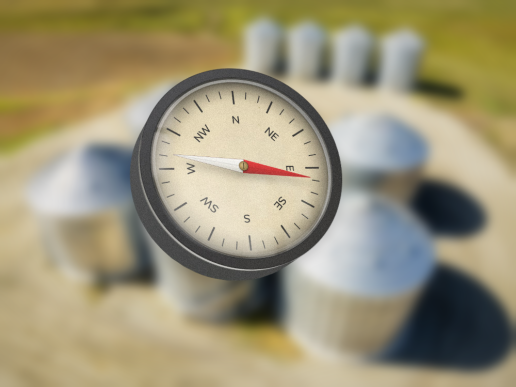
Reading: 100 °
